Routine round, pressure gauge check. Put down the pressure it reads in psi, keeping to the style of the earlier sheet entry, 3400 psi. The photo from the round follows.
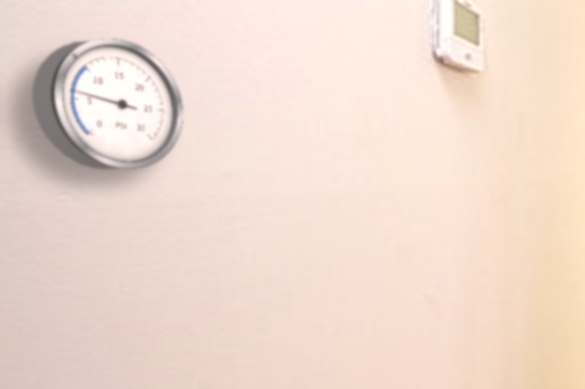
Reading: 6 psi
